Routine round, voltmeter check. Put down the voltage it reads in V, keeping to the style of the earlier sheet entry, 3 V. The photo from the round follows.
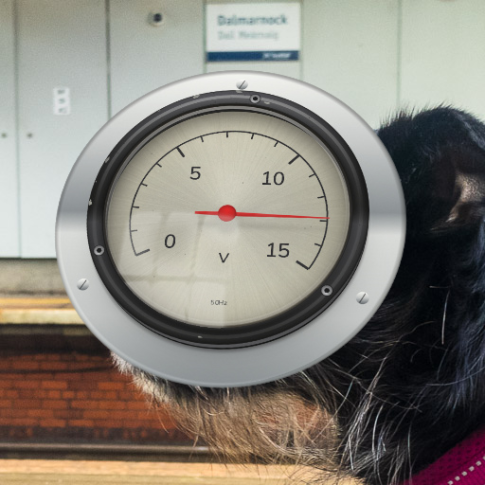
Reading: 13 V
